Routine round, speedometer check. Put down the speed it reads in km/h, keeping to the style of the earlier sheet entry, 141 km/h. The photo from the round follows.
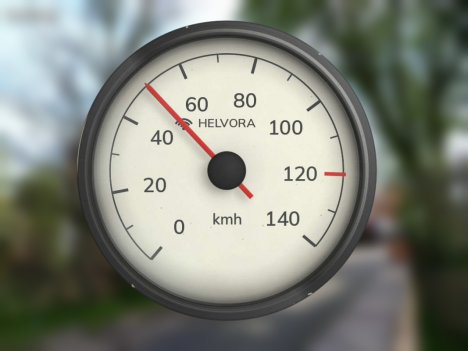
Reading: 50 km/h
